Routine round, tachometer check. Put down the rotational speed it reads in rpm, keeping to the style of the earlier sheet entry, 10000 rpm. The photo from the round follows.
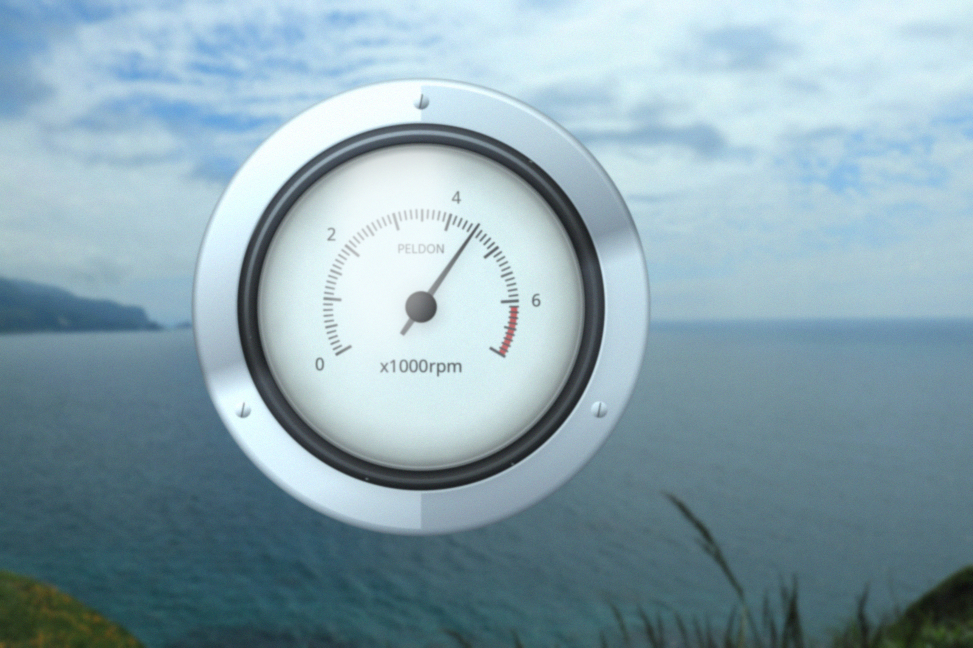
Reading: 4500 rpm
